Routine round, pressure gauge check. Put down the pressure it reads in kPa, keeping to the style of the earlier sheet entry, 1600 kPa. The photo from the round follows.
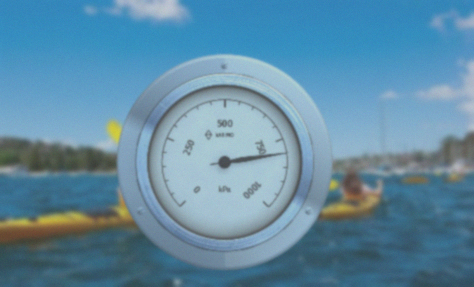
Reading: 800 kPa
